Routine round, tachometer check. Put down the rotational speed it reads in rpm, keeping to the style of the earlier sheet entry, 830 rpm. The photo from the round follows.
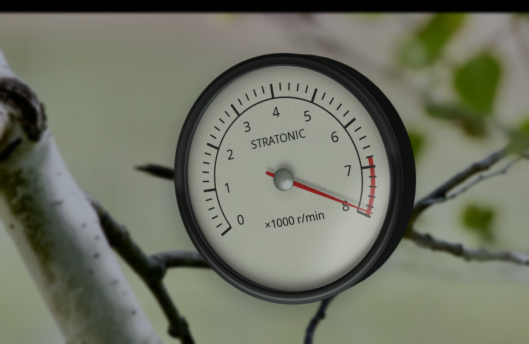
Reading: 7900 rpm
